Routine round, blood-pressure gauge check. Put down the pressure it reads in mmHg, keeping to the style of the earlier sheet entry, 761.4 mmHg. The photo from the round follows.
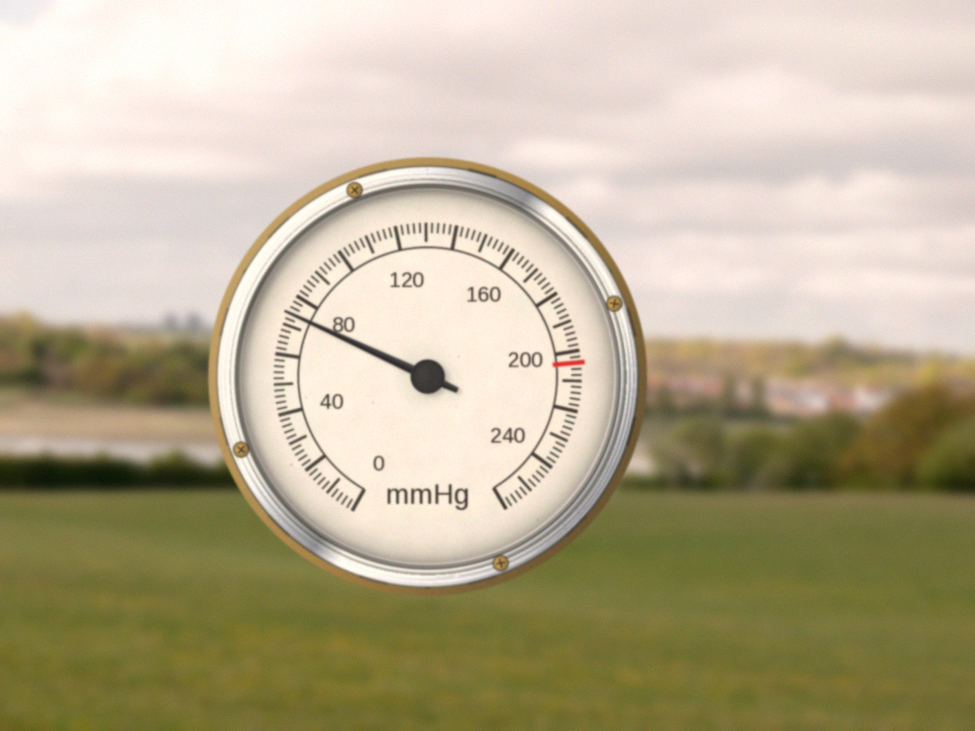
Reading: 74 mmHg
